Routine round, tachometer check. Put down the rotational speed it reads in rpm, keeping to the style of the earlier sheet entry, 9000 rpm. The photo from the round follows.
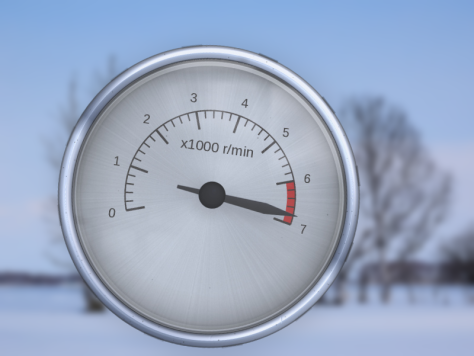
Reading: 6800 rpm
